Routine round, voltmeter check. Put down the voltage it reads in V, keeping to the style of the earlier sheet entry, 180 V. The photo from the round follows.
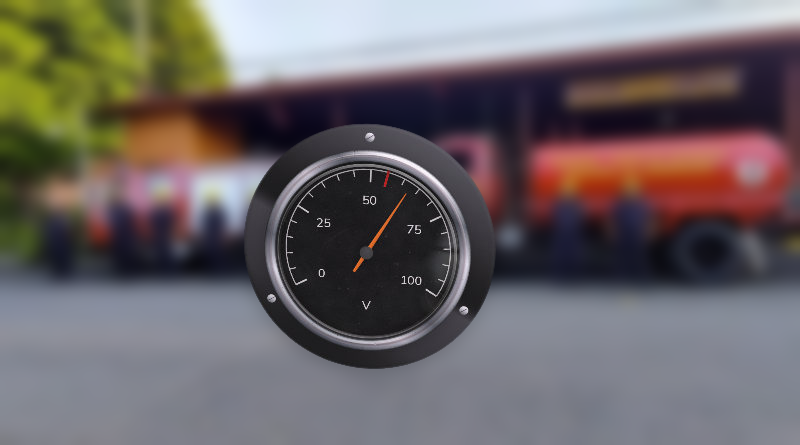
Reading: 62.5 V
